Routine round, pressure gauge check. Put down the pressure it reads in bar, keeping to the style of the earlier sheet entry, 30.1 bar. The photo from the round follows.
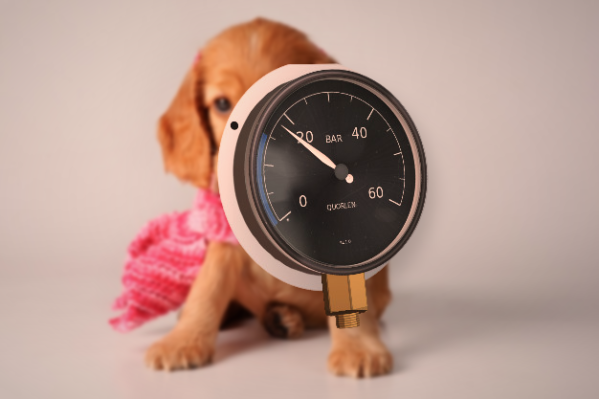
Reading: 17.5 bar
